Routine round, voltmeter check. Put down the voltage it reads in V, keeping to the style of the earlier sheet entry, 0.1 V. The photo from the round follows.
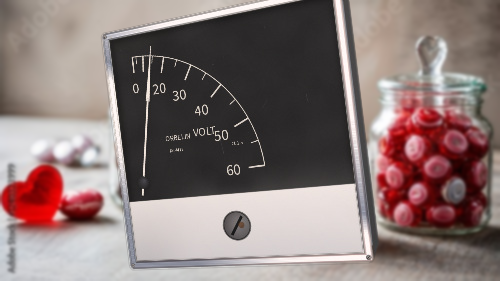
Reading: 15 V
